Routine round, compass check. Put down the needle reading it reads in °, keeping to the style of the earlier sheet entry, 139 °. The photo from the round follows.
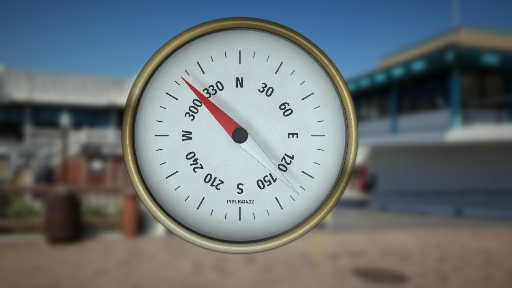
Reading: 315 °
